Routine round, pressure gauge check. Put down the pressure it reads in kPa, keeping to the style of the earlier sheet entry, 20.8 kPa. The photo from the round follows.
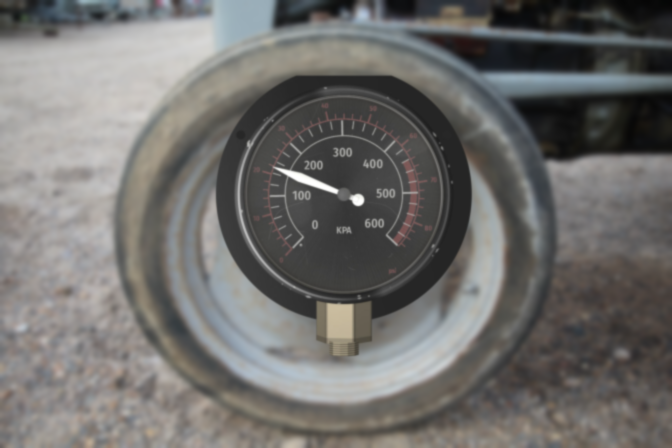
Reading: 150 kPa
